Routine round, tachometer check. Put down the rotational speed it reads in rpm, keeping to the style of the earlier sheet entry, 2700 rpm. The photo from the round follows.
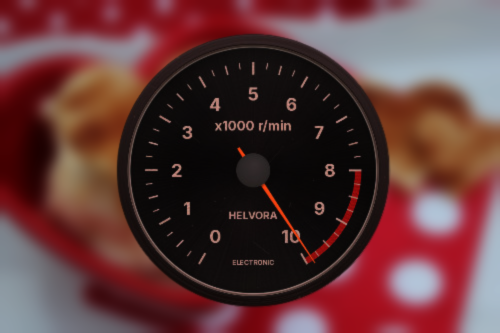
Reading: 9875 rpm
